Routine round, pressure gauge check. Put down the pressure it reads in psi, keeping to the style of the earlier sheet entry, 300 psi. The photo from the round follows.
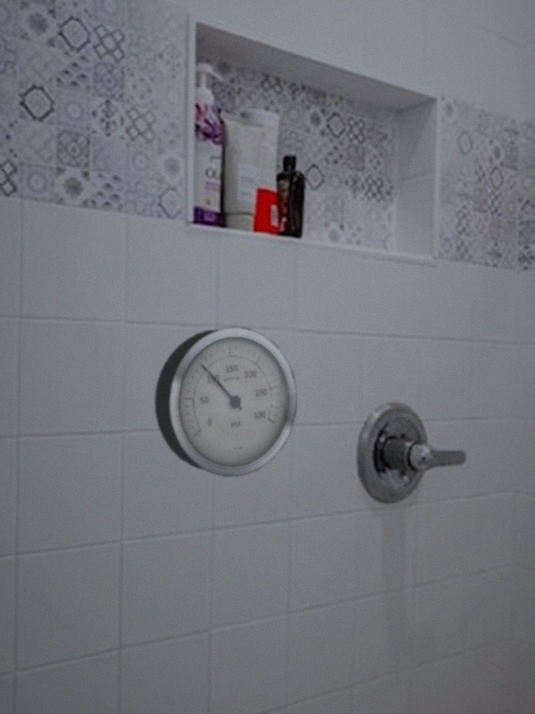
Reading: 100 psi
